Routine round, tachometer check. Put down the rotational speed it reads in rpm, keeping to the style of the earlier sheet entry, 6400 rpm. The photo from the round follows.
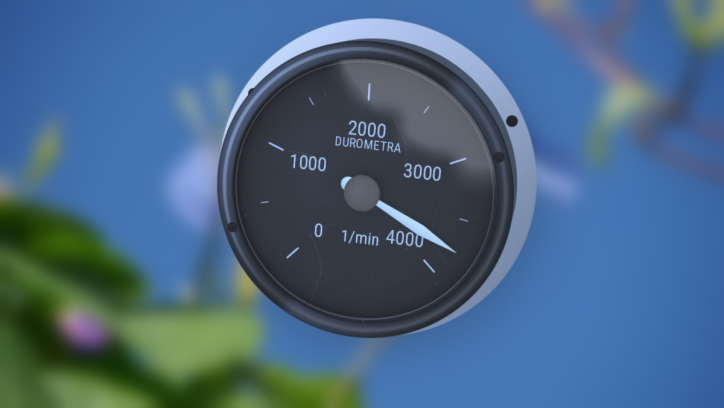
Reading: 3750 rpm
